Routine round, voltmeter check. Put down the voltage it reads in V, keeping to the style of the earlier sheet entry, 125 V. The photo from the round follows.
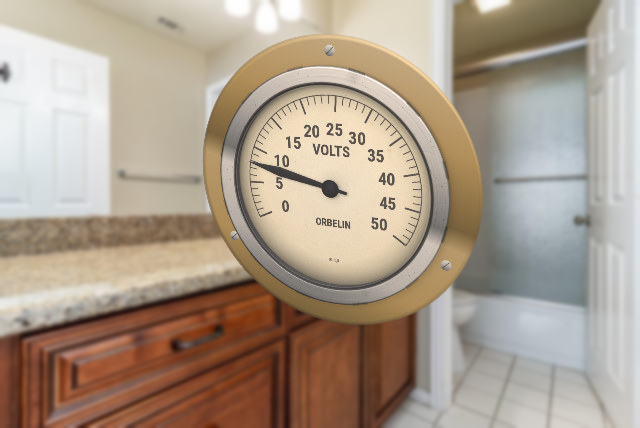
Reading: 8 V
